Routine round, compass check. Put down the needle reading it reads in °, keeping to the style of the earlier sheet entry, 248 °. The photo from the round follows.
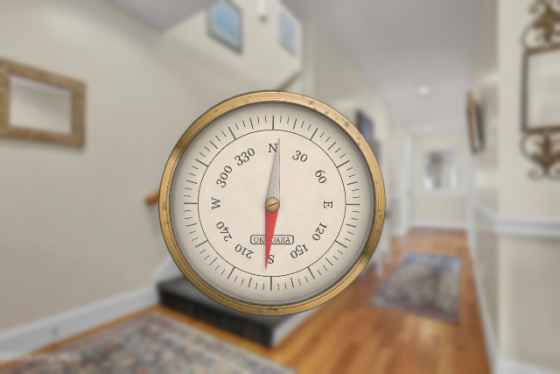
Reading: 185 °
